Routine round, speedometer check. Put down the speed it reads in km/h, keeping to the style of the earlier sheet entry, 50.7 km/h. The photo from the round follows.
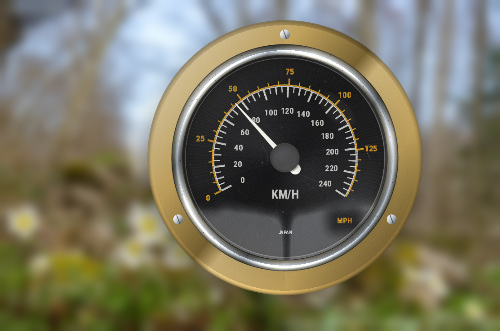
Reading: 75 km/h
